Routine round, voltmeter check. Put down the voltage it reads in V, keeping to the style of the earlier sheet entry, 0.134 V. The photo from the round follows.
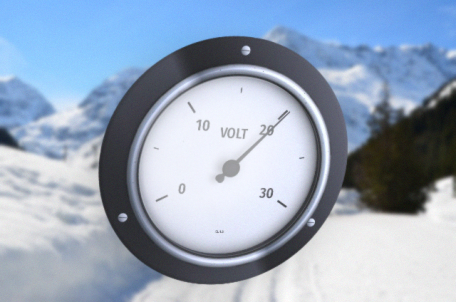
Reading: 20 V
